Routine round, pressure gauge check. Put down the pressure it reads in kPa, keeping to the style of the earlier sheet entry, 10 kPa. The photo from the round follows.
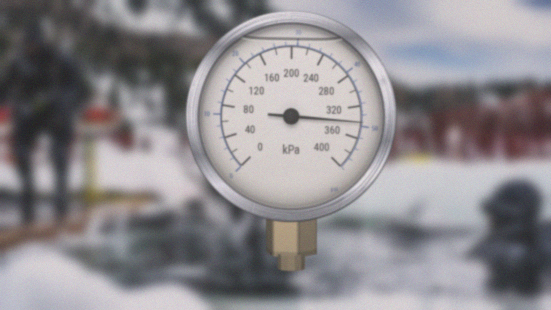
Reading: 340 kPa
